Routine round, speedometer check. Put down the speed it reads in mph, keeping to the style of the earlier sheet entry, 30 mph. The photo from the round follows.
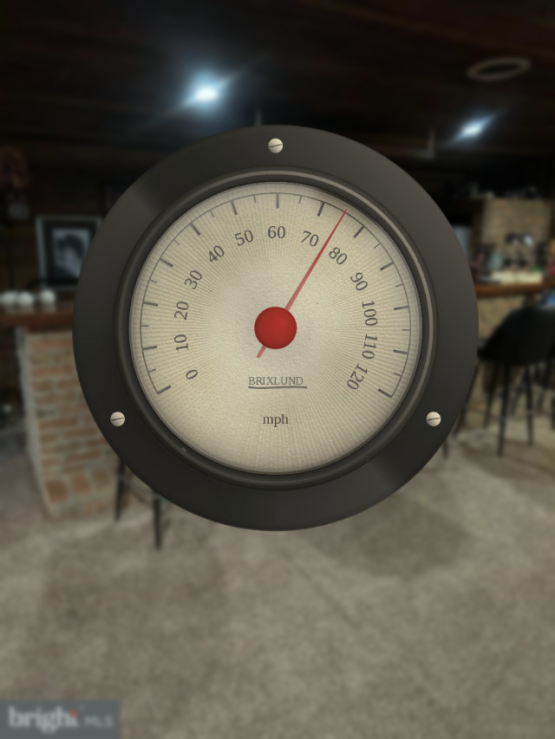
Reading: 75 mph
